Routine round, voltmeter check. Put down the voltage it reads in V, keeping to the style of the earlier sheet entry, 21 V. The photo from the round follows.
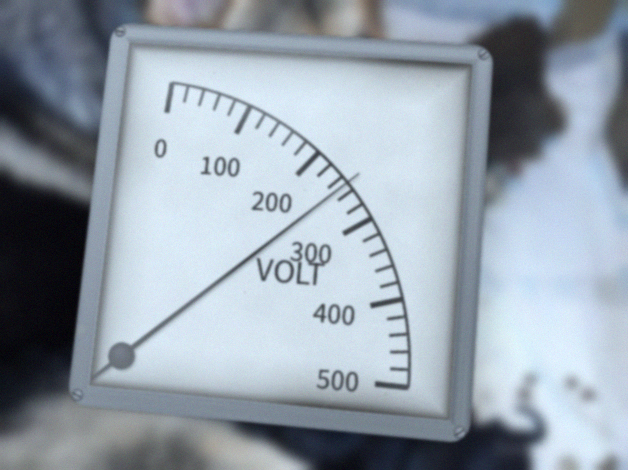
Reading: 250 V
